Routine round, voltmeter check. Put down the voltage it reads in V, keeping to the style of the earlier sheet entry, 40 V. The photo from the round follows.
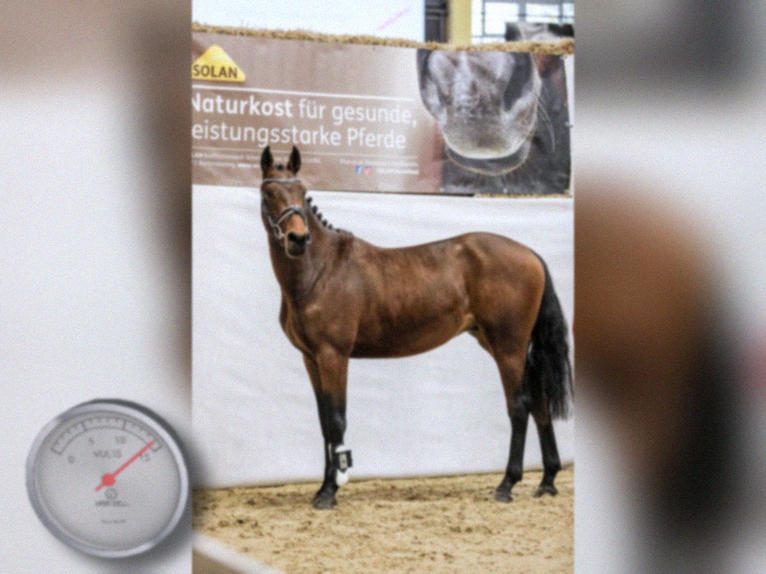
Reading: 14 V
